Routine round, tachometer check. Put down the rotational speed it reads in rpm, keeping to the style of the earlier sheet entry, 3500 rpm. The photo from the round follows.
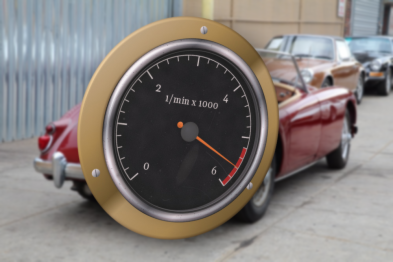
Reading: 5600 rpm
